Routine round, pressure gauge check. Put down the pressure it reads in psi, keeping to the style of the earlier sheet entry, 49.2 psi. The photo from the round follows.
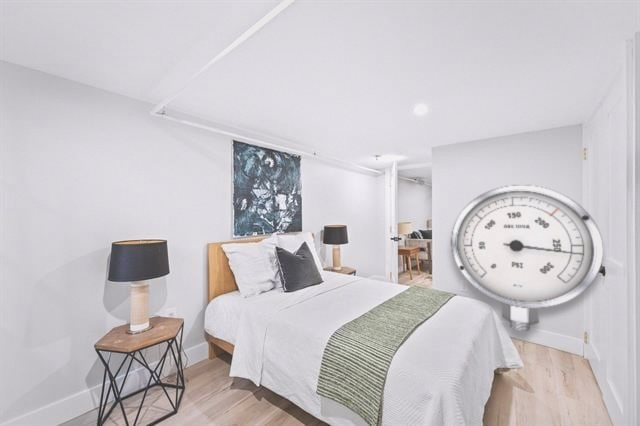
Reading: 260 psi
